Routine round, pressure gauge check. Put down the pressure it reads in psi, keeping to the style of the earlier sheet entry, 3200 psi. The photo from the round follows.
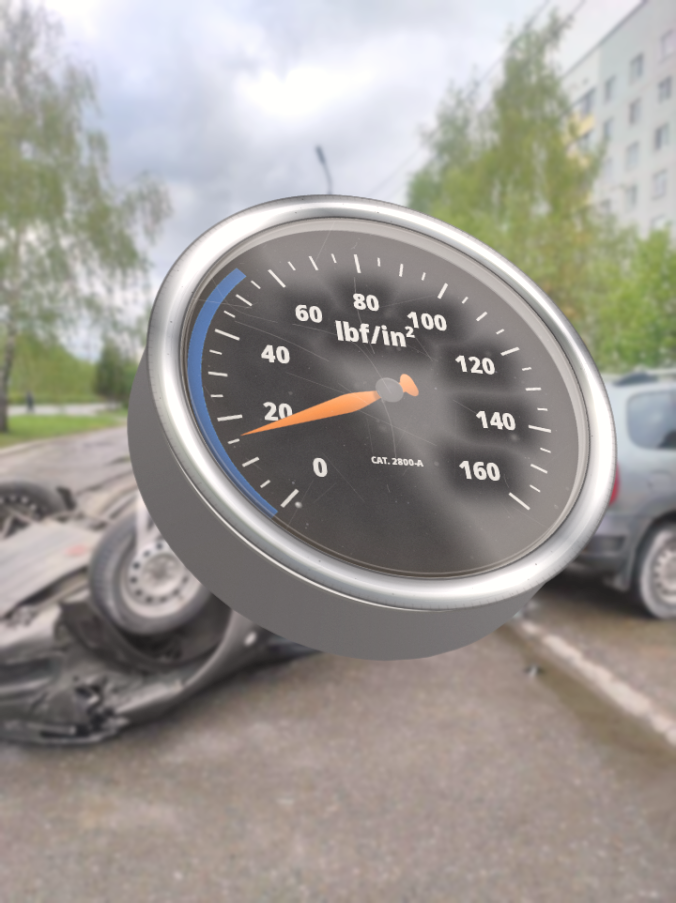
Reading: 15 psi
